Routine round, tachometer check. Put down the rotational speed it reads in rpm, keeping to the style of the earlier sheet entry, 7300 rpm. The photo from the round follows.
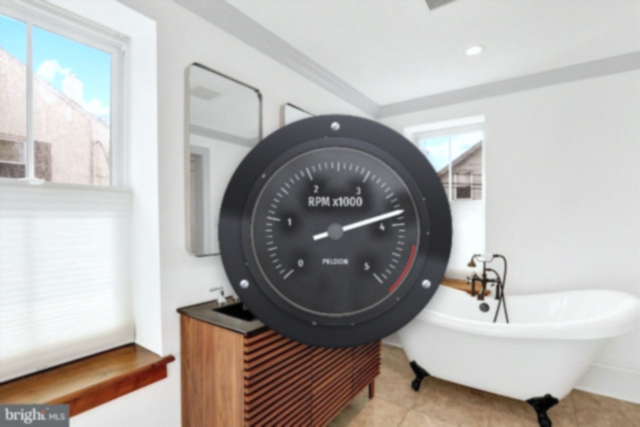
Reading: 3800 rpm
